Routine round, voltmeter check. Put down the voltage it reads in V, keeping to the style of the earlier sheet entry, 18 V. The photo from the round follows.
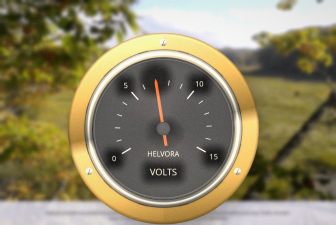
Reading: 7 V
